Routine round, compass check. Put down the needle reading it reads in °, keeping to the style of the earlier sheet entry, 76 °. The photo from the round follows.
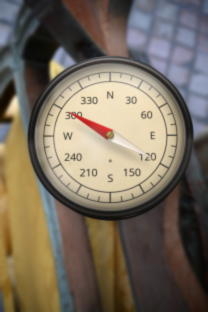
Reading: 300 °
